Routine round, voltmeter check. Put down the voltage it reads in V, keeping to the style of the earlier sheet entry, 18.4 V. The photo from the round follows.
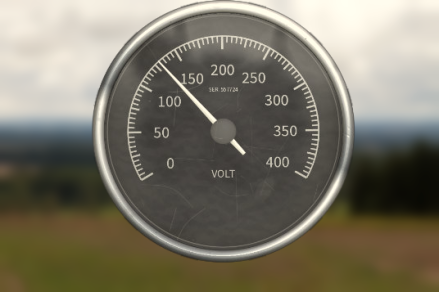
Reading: 130 V
